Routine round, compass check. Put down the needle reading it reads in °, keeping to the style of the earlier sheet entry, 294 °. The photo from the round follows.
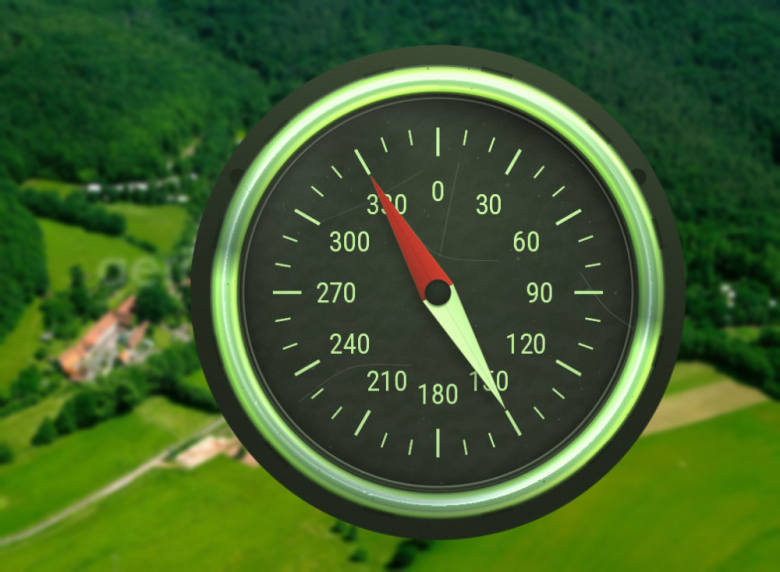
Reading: 330 °
